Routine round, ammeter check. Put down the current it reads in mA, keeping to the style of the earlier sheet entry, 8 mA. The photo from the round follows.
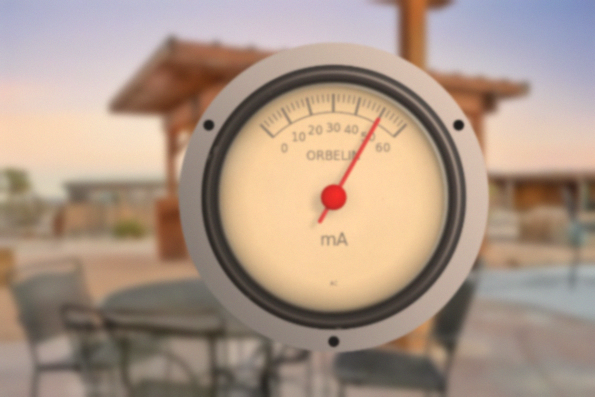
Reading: 50 mA
